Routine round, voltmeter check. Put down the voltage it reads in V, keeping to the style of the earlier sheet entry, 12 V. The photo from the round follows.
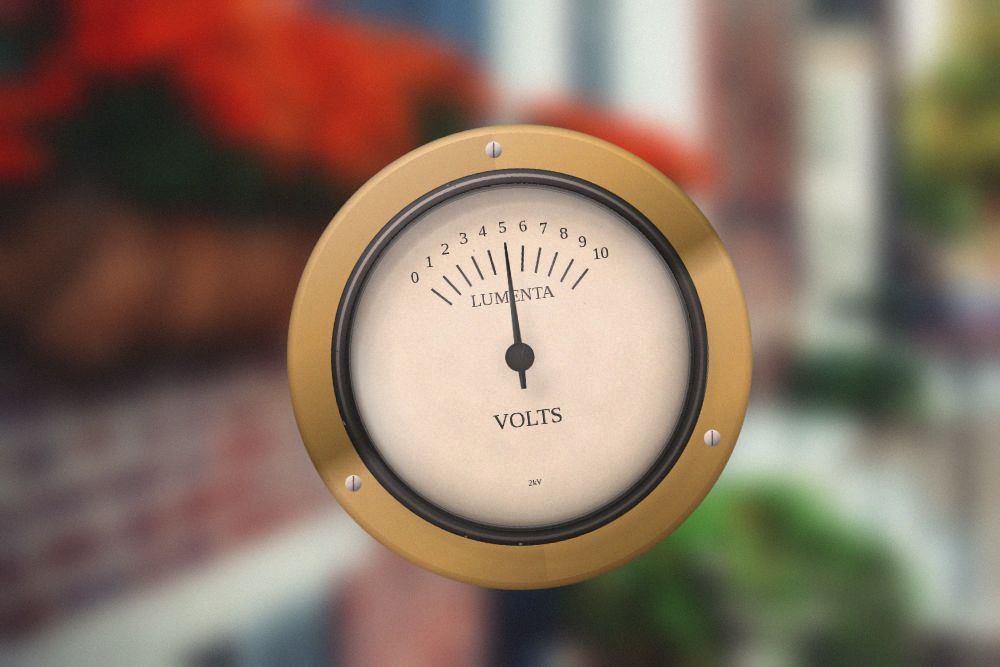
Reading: 5 V
